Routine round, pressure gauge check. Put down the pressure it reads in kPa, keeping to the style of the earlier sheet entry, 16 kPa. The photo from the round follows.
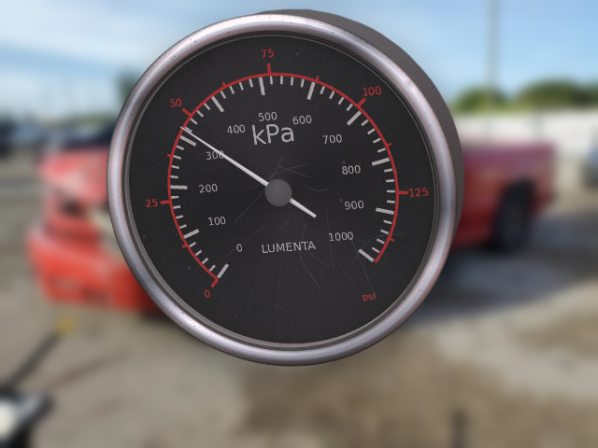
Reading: 320 kPa
